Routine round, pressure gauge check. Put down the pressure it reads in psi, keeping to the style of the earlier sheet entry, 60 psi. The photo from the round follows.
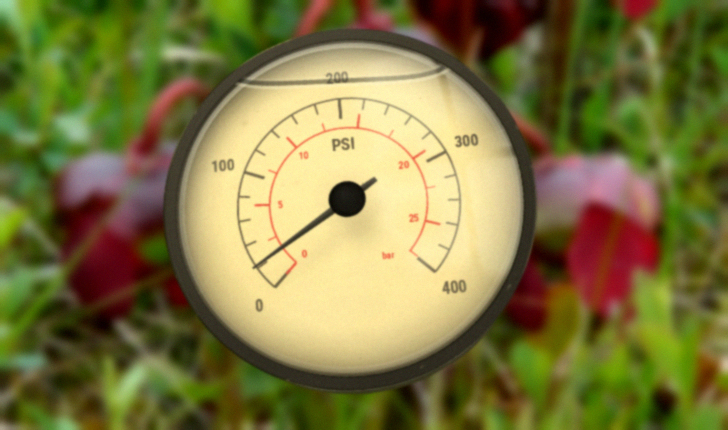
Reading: 20 psi
